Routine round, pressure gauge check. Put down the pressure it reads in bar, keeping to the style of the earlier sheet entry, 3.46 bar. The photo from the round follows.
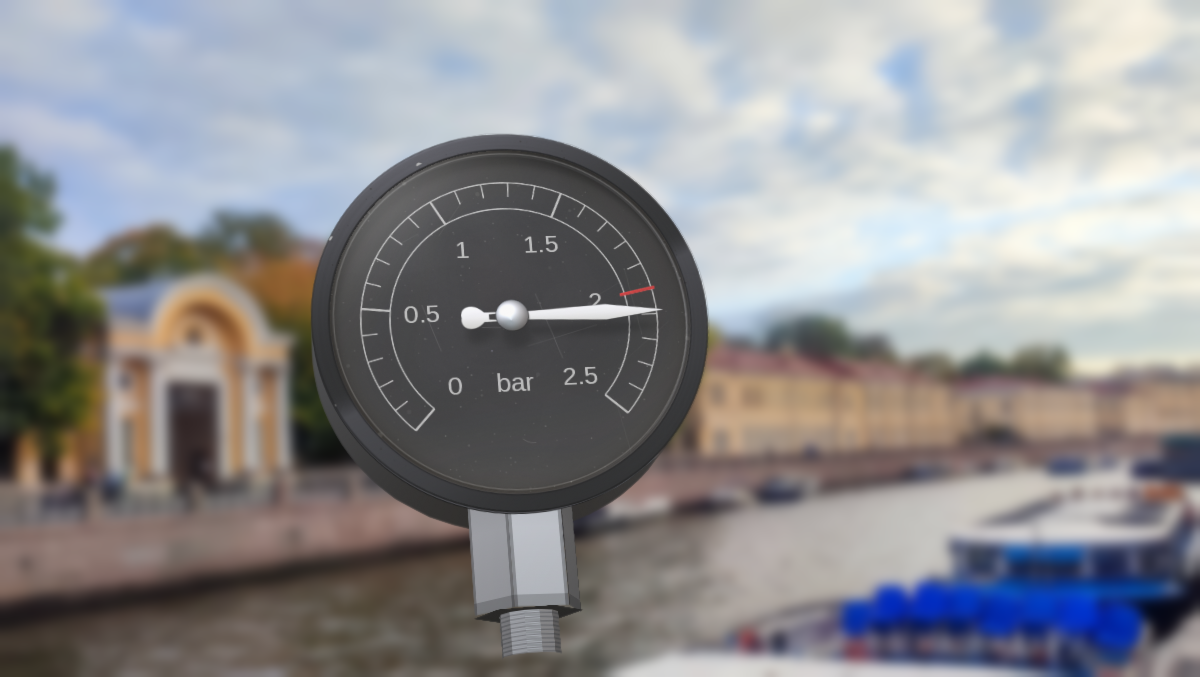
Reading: 2.1 bar
